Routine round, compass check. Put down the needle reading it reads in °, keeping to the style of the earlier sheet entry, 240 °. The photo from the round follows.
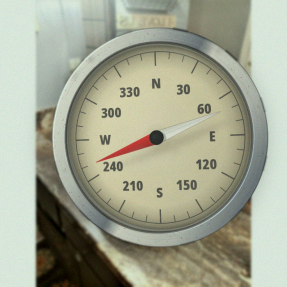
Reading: 250 °
